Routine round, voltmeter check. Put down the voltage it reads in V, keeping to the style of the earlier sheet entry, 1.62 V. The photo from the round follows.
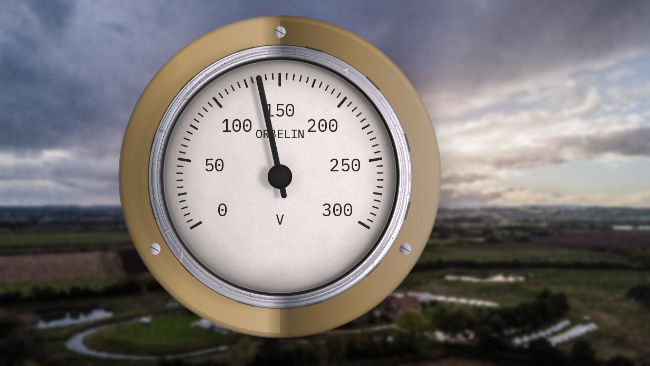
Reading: 135 V
